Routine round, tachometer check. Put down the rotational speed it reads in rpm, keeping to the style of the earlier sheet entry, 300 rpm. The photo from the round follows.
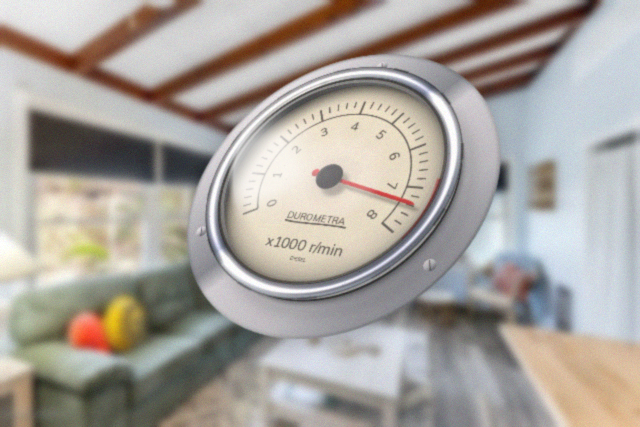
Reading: 7400 rpm
